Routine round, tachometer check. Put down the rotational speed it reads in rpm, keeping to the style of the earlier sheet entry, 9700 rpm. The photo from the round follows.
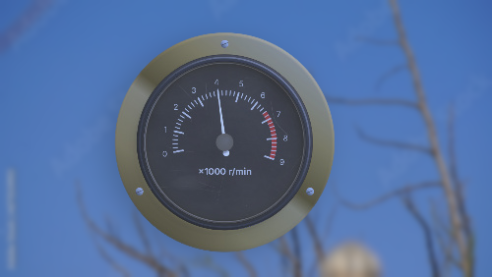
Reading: 4000 rpm
